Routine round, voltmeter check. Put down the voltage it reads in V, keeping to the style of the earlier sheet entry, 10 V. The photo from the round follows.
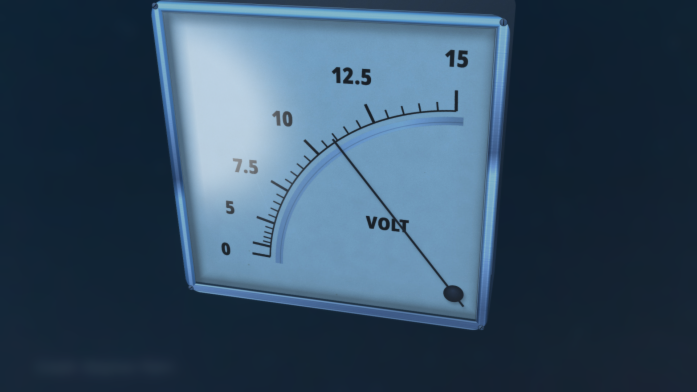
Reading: 11 V
